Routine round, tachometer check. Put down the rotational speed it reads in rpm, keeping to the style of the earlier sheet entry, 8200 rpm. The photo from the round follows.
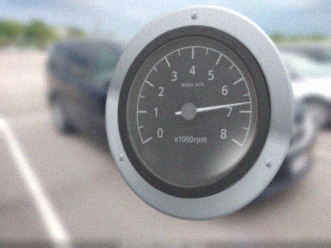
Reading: 6750 rpm
